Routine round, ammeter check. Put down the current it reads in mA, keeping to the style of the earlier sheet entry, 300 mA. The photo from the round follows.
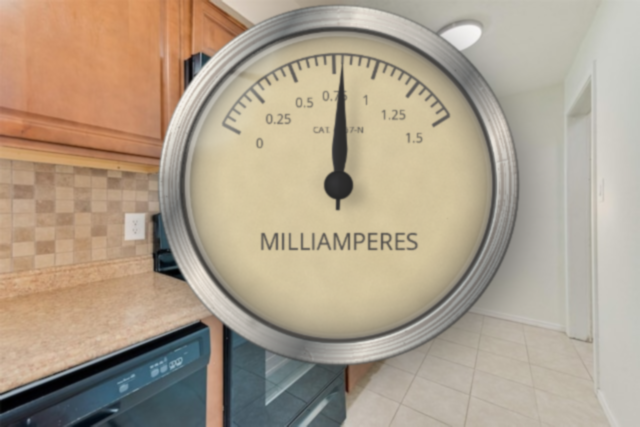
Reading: 0.8 mA
